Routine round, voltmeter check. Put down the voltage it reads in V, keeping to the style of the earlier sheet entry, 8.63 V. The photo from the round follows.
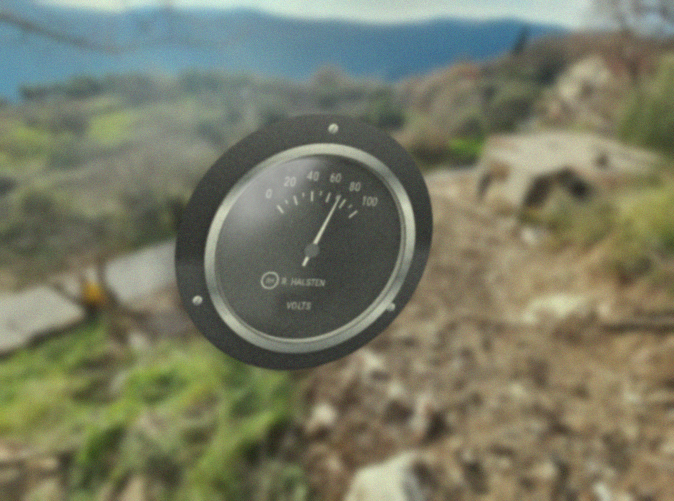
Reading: 70 V
